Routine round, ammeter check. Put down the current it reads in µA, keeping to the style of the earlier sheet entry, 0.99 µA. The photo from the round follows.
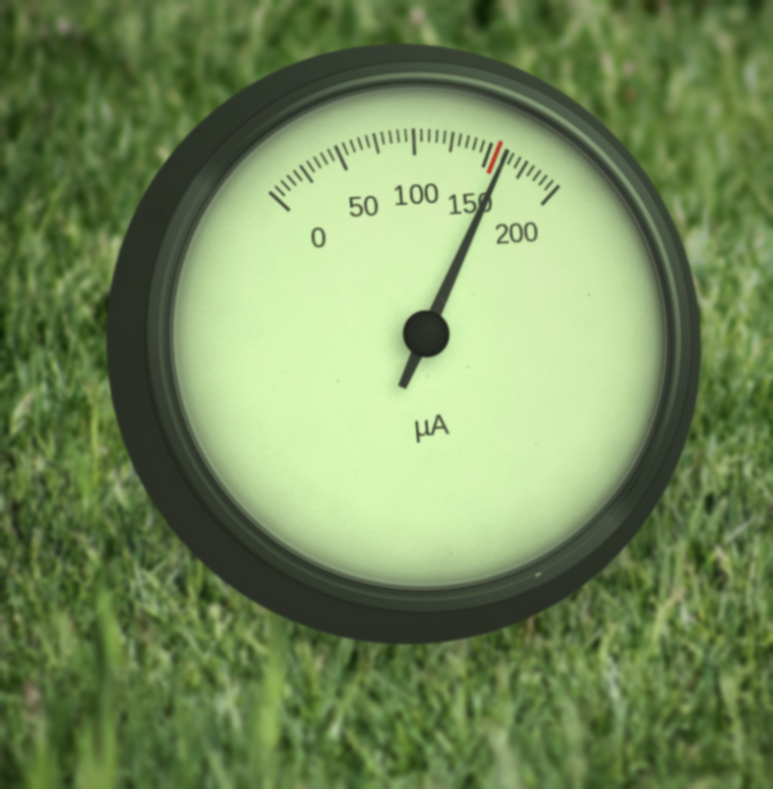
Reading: 160 µA
